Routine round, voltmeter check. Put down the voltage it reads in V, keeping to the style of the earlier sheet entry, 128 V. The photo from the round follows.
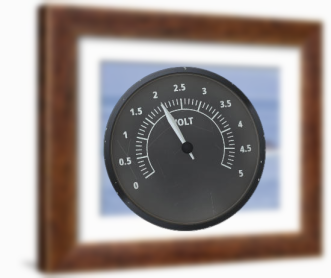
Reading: 2 V
